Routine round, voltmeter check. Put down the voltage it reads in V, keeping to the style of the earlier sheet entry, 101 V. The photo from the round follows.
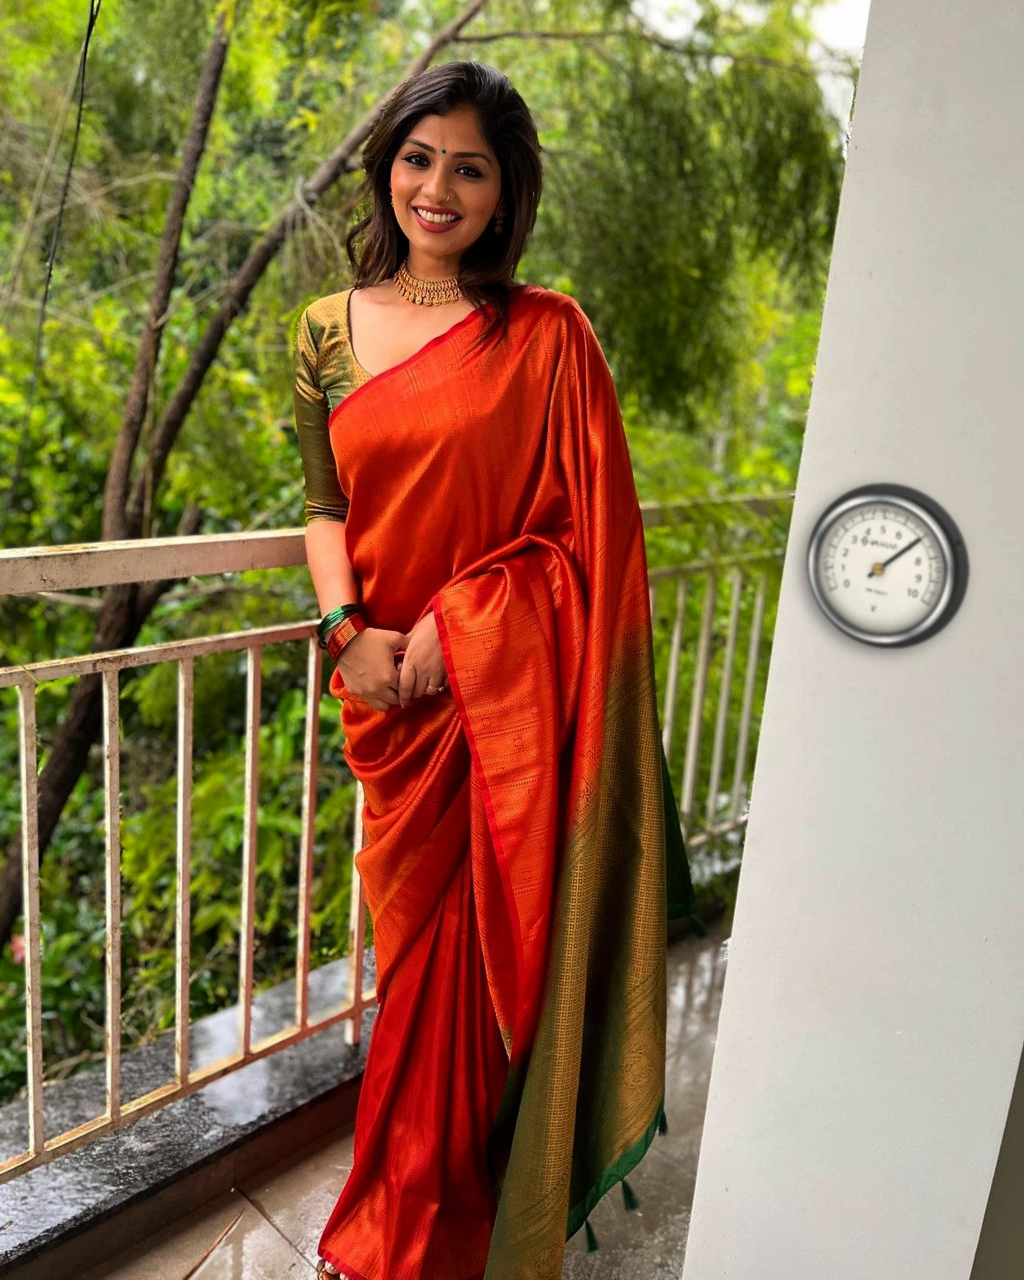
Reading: 7 V
